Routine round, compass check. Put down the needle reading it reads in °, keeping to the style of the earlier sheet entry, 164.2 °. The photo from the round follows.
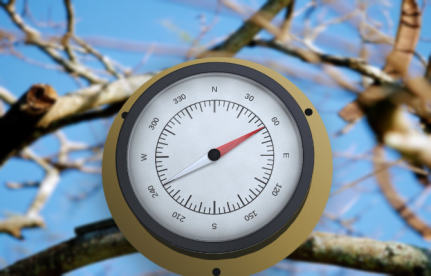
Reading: 60 °
